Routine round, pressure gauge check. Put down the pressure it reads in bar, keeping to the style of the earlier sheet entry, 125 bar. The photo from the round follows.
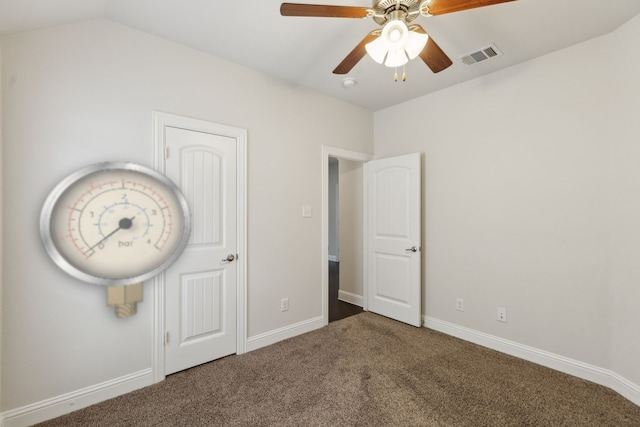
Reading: 0.1 bar
